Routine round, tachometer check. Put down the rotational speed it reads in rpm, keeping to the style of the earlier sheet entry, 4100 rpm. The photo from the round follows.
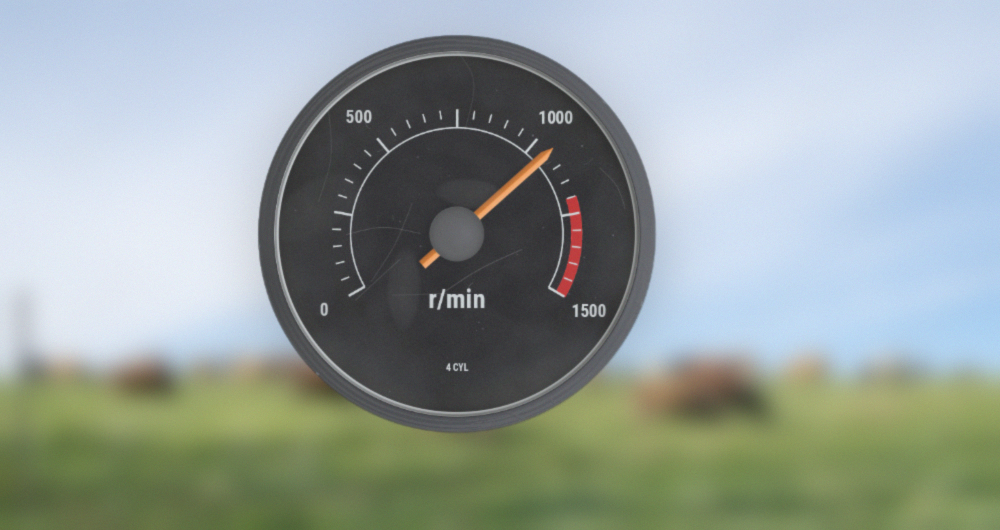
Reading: 1050 rpm
